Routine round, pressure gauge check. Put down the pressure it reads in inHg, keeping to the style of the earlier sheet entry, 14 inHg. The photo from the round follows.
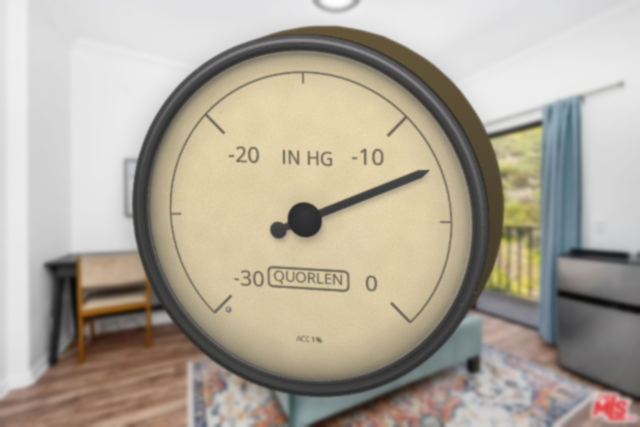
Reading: -7.5 inHg
